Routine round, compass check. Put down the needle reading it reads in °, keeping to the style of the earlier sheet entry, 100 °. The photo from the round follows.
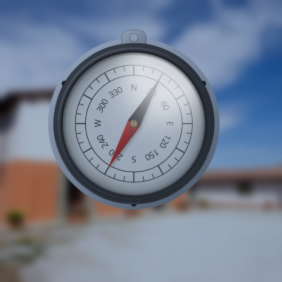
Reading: 210 °
